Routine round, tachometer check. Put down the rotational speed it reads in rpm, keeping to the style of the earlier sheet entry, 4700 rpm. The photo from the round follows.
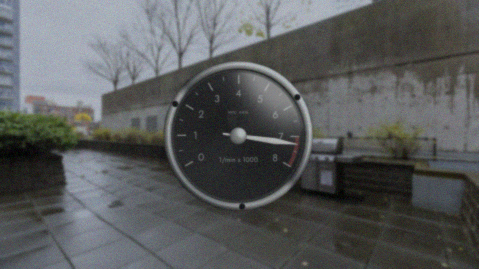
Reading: 7250 rpm
